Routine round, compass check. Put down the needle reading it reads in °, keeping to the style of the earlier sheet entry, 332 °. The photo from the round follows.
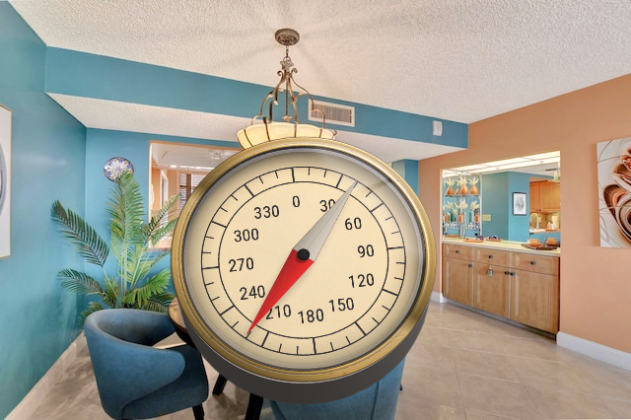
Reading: 220 °
